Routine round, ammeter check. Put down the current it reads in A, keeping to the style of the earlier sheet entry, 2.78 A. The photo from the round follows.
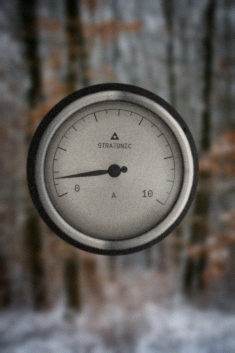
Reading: 0.75 A
